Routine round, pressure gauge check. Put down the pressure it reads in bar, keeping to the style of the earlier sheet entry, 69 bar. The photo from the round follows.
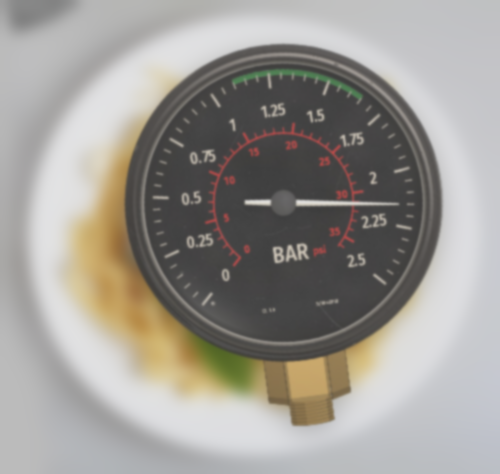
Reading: 2.15 bar
